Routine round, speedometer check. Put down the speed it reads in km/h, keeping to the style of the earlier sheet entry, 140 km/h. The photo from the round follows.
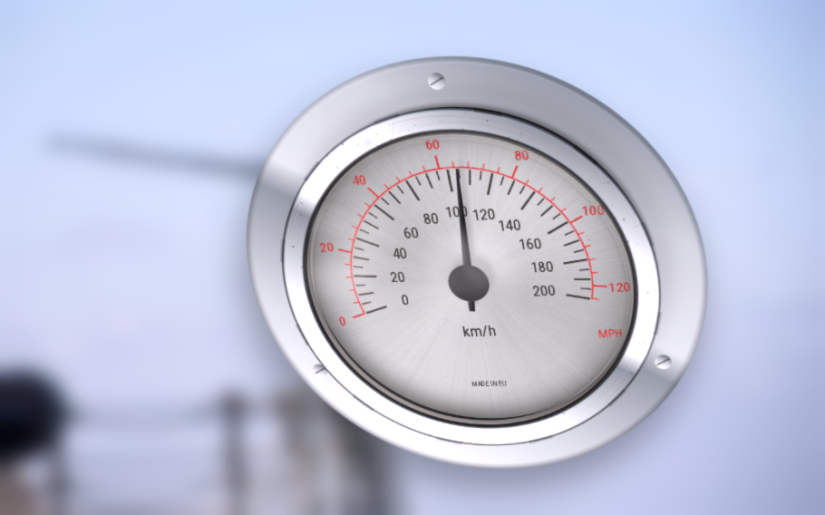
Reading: 105 km/h
